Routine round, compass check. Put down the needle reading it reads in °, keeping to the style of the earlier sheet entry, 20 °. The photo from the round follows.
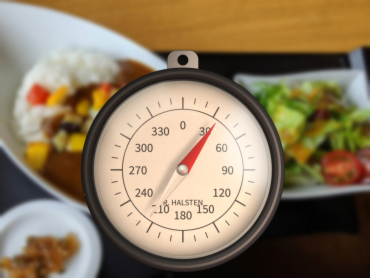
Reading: 35 °
